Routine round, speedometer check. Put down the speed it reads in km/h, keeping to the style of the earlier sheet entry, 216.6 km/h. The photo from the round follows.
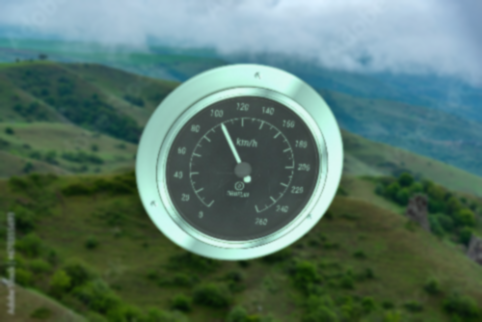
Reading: 100 km/h
